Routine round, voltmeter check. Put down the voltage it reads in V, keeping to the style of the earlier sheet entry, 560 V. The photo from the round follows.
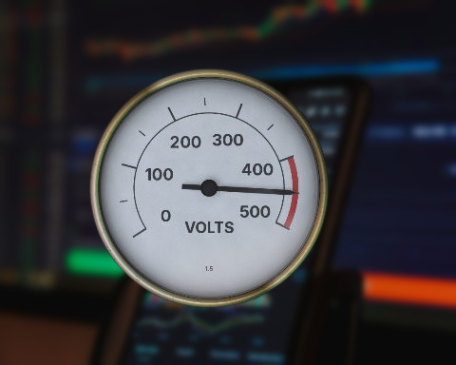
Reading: 450 V
